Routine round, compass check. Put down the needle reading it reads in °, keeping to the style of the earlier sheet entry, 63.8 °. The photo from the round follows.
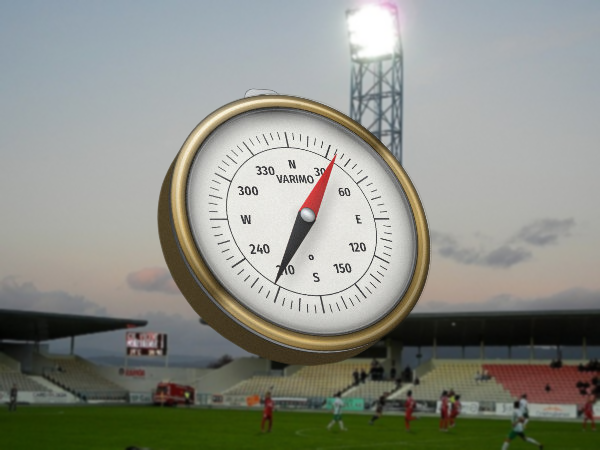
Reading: 35 °
